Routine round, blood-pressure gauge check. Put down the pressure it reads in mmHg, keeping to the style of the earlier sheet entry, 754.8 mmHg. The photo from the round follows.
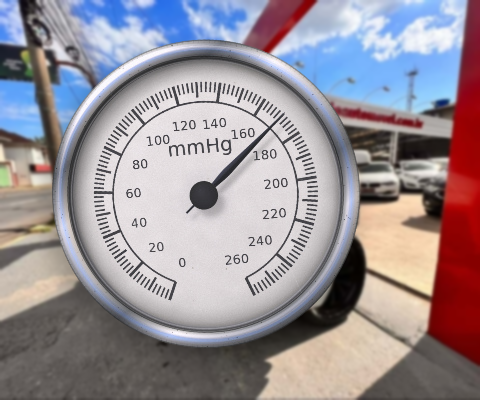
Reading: 170 mmHg
